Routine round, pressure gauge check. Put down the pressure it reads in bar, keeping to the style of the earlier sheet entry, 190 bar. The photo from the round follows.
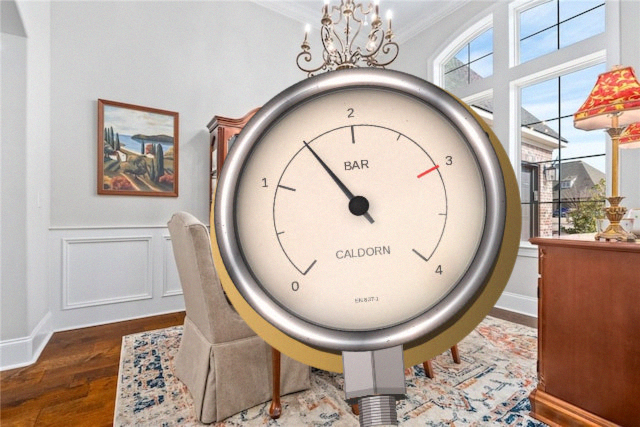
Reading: 1.5 bar
